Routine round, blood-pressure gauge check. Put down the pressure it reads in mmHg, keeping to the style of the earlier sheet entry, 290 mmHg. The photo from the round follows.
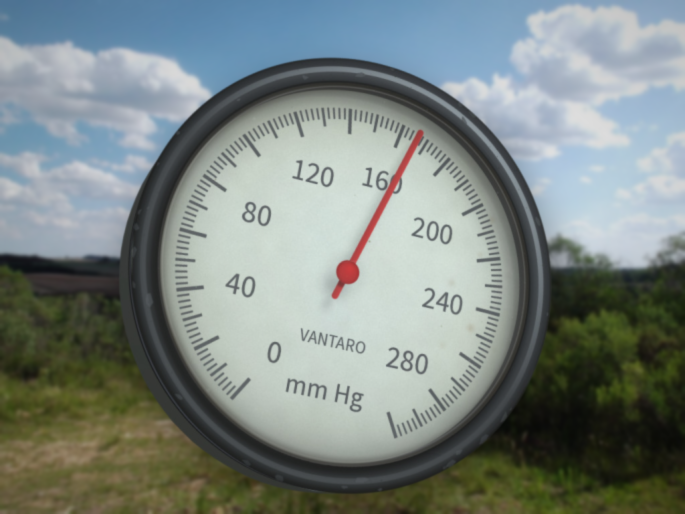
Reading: 166 mmHg
